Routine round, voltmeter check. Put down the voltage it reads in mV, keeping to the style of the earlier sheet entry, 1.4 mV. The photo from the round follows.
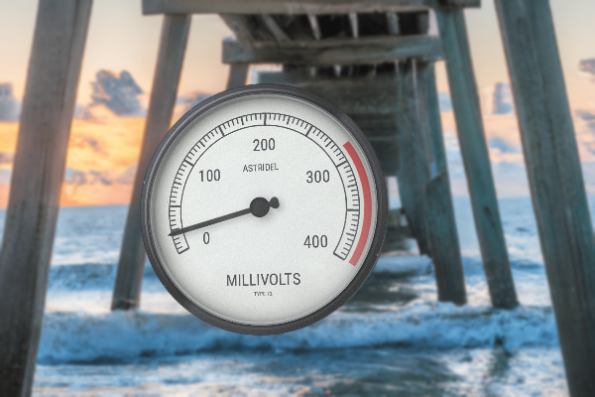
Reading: 20 mV
